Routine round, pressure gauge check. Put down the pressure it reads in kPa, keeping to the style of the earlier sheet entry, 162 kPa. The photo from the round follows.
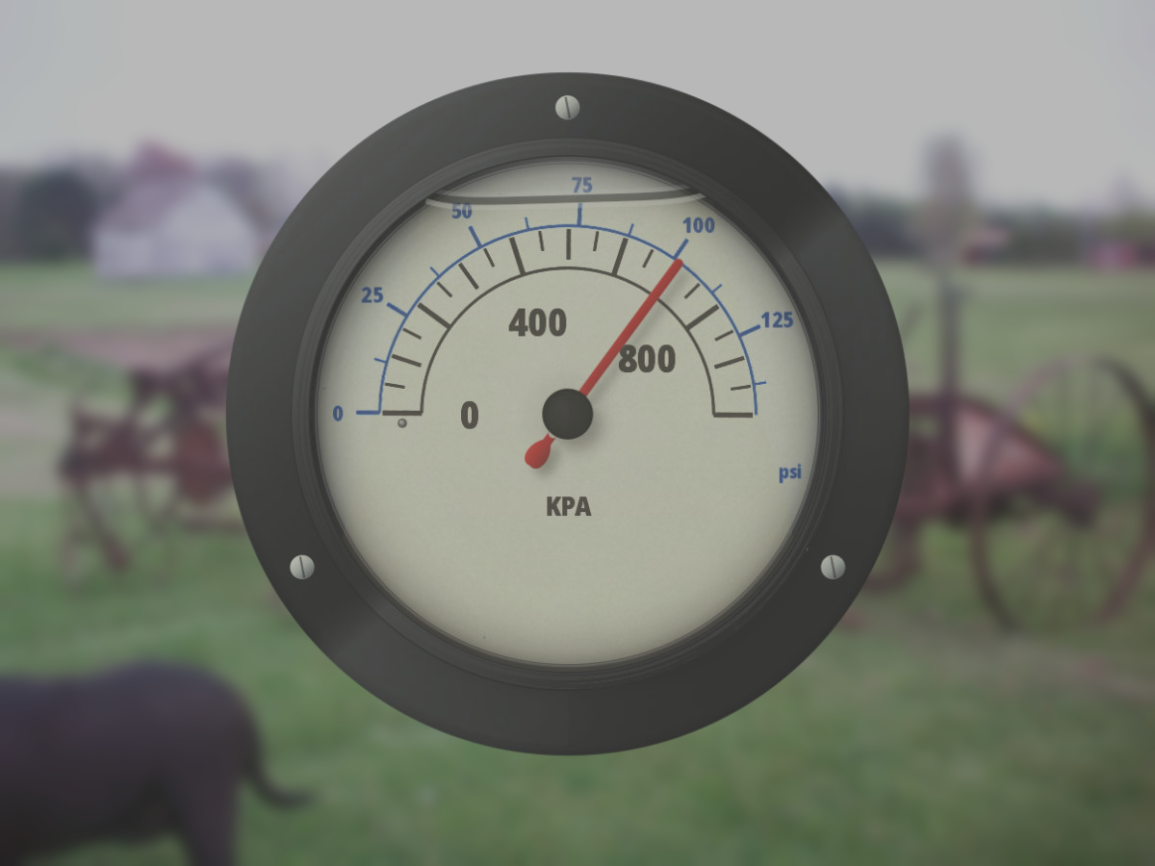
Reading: 700 kPa
